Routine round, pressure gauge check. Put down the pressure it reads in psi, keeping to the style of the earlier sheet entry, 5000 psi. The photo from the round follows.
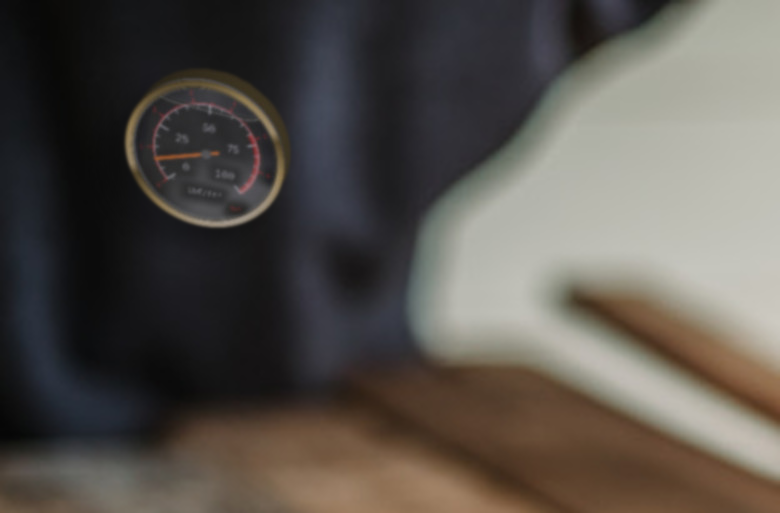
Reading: 10 psi
